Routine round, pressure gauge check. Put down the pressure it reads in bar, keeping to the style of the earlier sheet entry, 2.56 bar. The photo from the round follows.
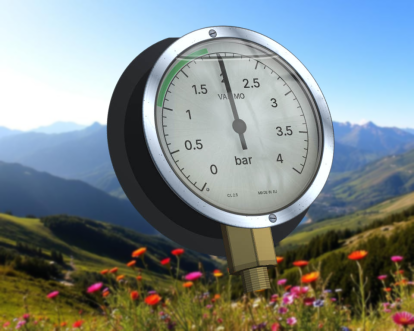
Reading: 2 bar
